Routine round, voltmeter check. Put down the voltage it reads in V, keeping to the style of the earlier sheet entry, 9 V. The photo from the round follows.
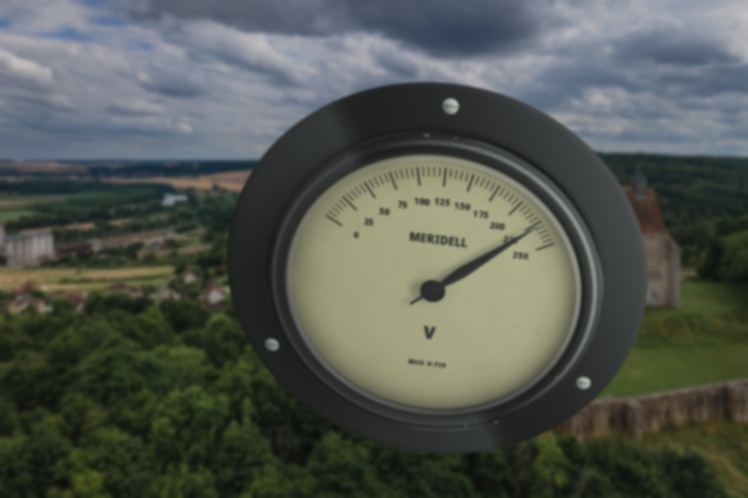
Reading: 225 V
